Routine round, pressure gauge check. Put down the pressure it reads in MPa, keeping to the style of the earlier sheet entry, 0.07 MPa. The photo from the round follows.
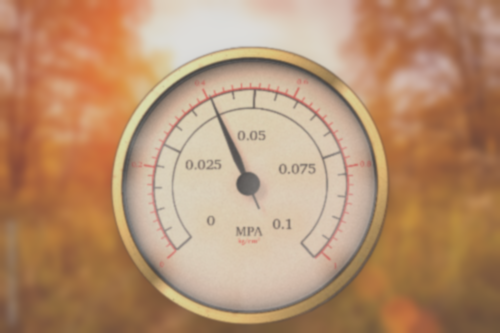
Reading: 0.04 MPa
